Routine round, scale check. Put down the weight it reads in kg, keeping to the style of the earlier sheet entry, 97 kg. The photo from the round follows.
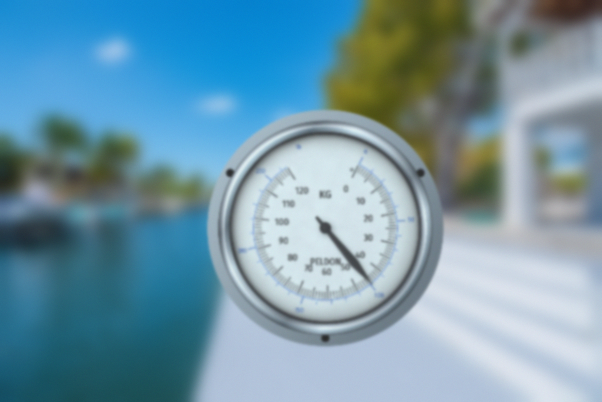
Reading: 45 kg
